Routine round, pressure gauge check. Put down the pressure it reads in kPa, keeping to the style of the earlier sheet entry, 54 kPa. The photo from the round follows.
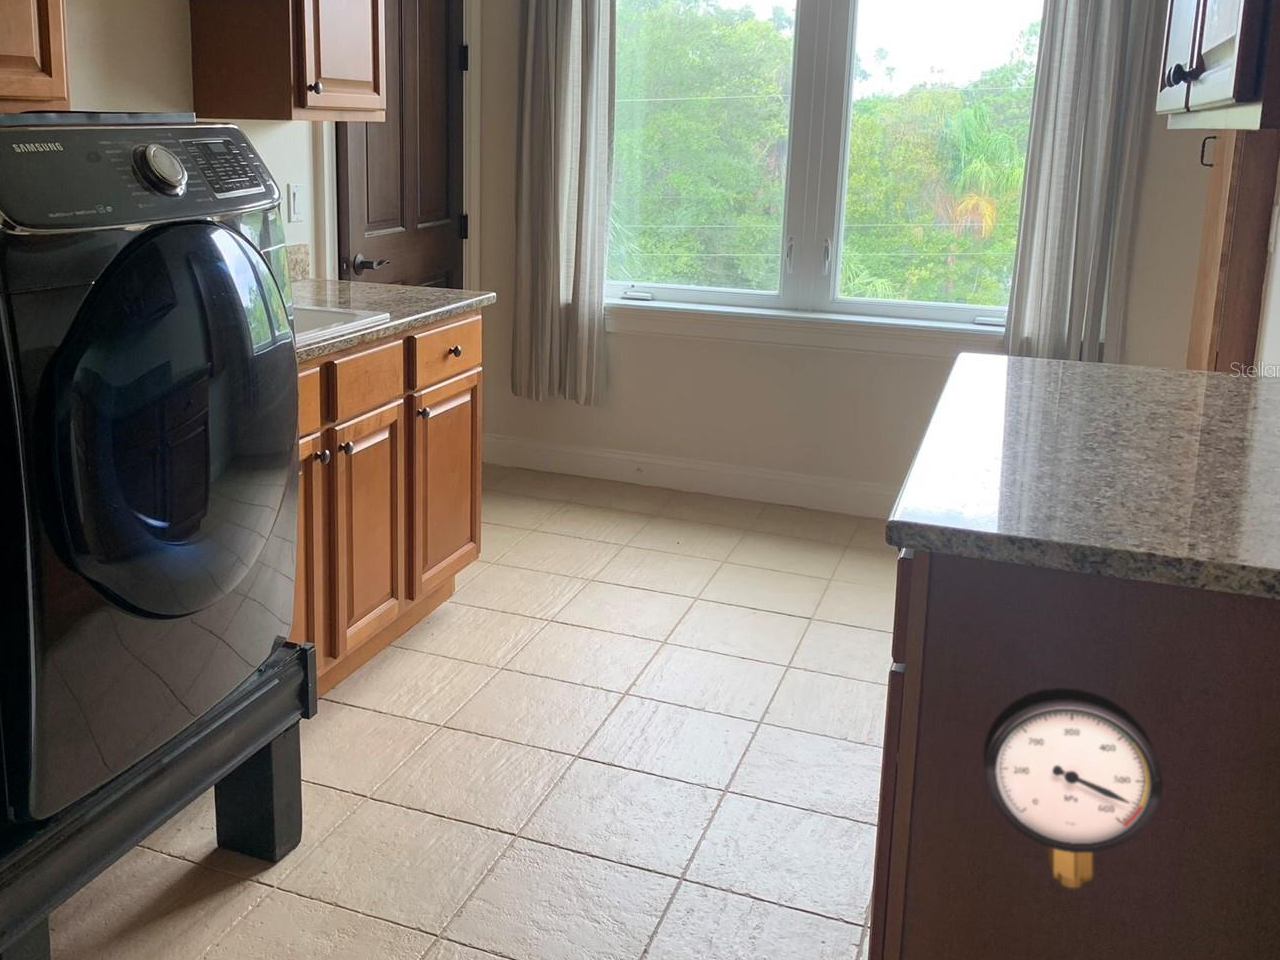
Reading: 550 kPa
